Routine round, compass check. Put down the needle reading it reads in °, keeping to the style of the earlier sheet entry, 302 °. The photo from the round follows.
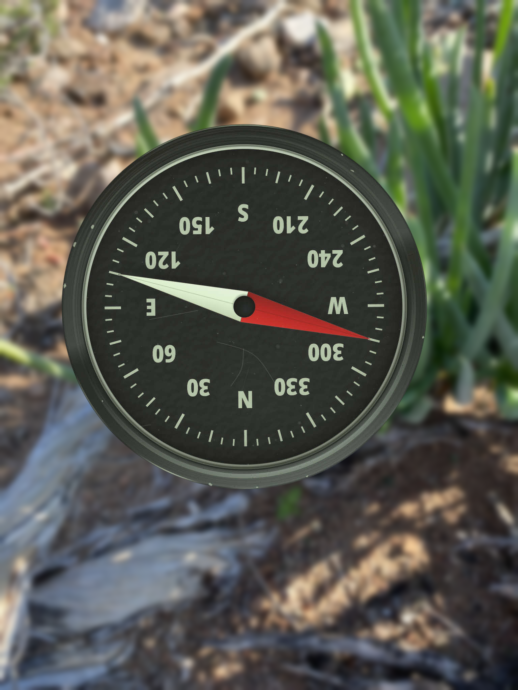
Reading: 285 °
